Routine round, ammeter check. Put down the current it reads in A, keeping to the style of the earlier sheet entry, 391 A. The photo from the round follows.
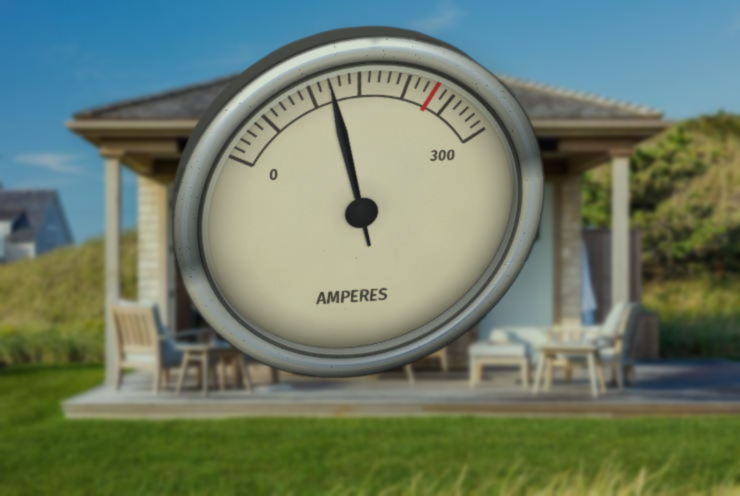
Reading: 120 A
